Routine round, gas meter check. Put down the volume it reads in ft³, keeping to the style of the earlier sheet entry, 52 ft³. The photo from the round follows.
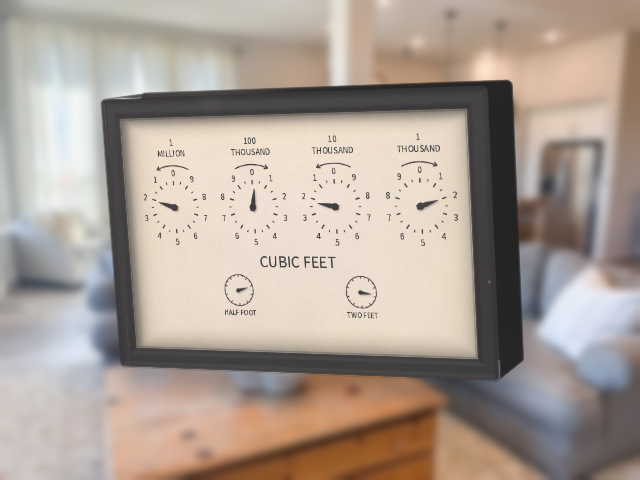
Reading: 202200 ft³
